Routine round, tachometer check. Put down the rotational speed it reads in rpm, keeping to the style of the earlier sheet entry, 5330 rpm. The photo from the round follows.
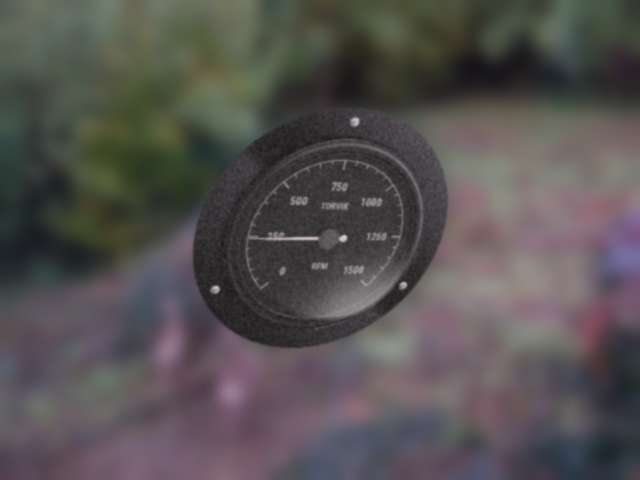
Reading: 250 rpm
